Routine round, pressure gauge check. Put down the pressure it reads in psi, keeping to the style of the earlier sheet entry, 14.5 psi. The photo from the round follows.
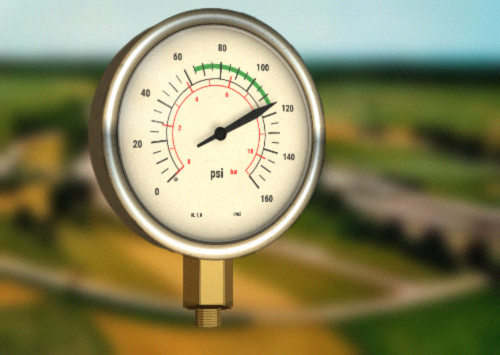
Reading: 115 psi
